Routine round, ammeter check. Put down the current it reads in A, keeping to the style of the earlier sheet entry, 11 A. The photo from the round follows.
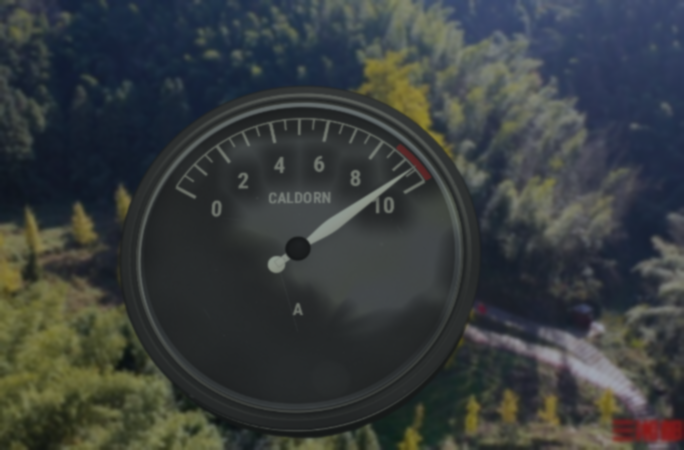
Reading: 9.5 A
